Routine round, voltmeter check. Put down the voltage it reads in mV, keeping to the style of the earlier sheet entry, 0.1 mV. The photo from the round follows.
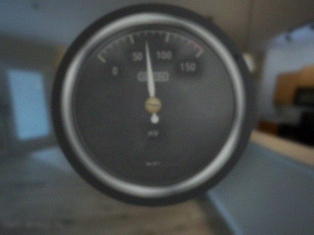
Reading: 70 mV
